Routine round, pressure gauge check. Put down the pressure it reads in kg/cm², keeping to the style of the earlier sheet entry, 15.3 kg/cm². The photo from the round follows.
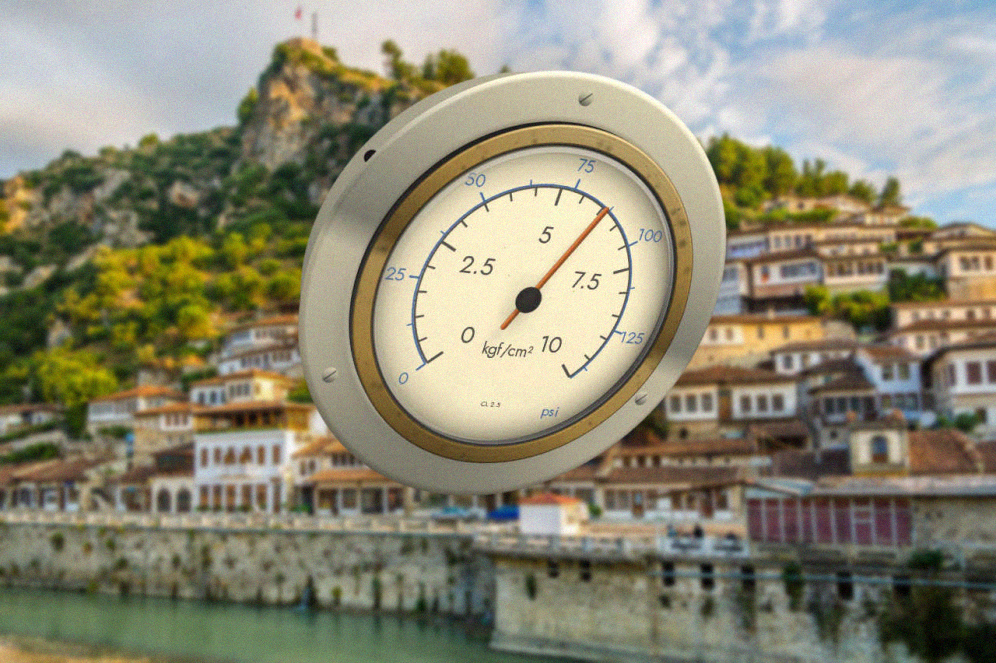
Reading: 6 kg/cm²
